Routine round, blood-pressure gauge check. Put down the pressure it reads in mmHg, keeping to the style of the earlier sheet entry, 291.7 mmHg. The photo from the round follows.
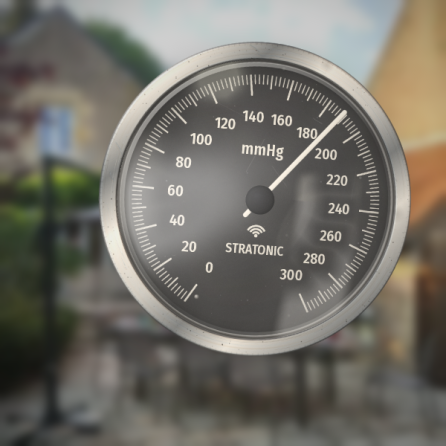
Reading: 188 mmHg
